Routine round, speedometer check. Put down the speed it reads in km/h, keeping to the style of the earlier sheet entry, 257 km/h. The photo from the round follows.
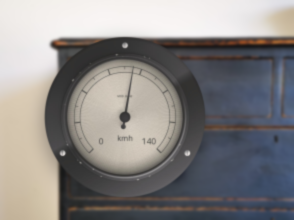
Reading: 75 km/h
